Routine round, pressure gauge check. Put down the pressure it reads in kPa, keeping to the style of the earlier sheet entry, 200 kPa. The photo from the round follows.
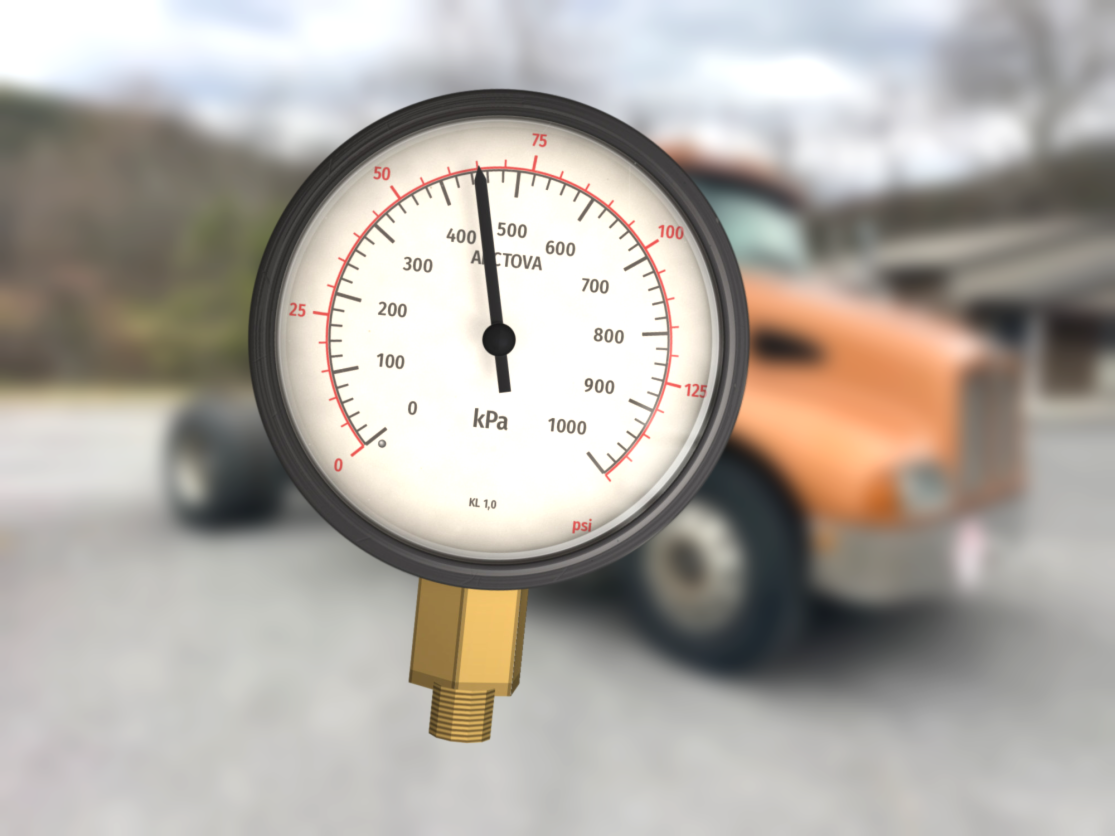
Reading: 450 kPa
